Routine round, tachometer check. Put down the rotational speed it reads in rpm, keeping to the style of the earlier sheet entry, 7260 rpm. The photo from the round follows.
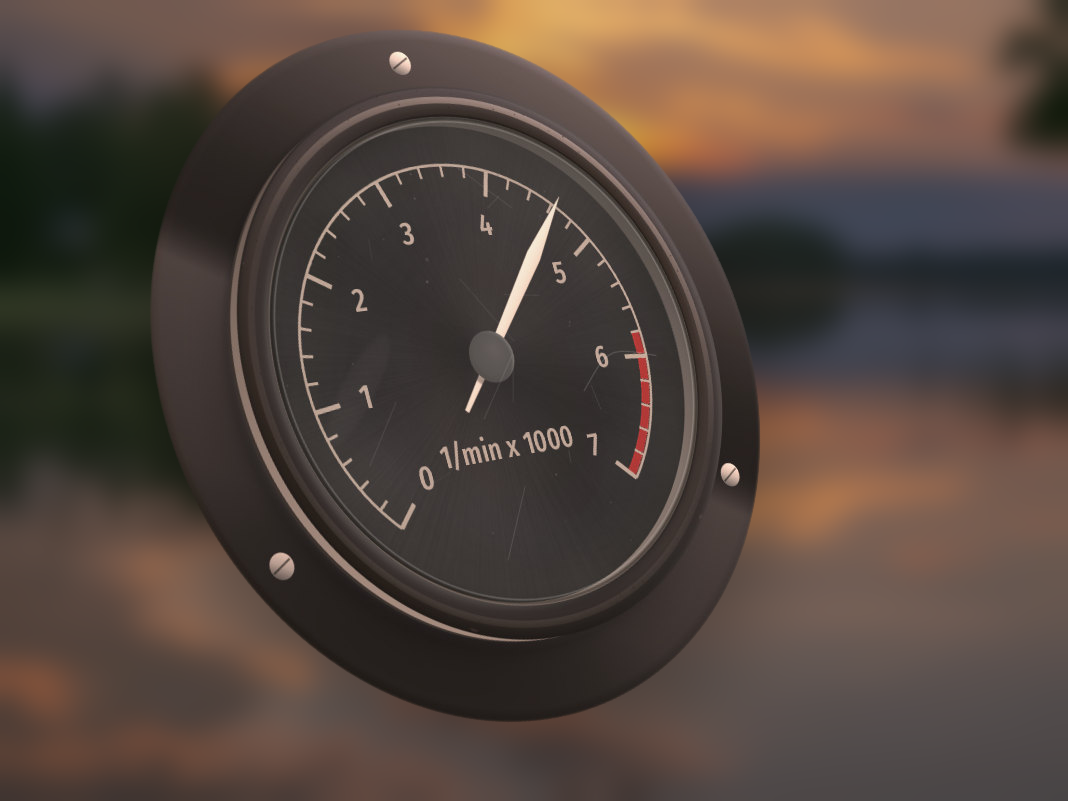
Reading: 4600 rpm
